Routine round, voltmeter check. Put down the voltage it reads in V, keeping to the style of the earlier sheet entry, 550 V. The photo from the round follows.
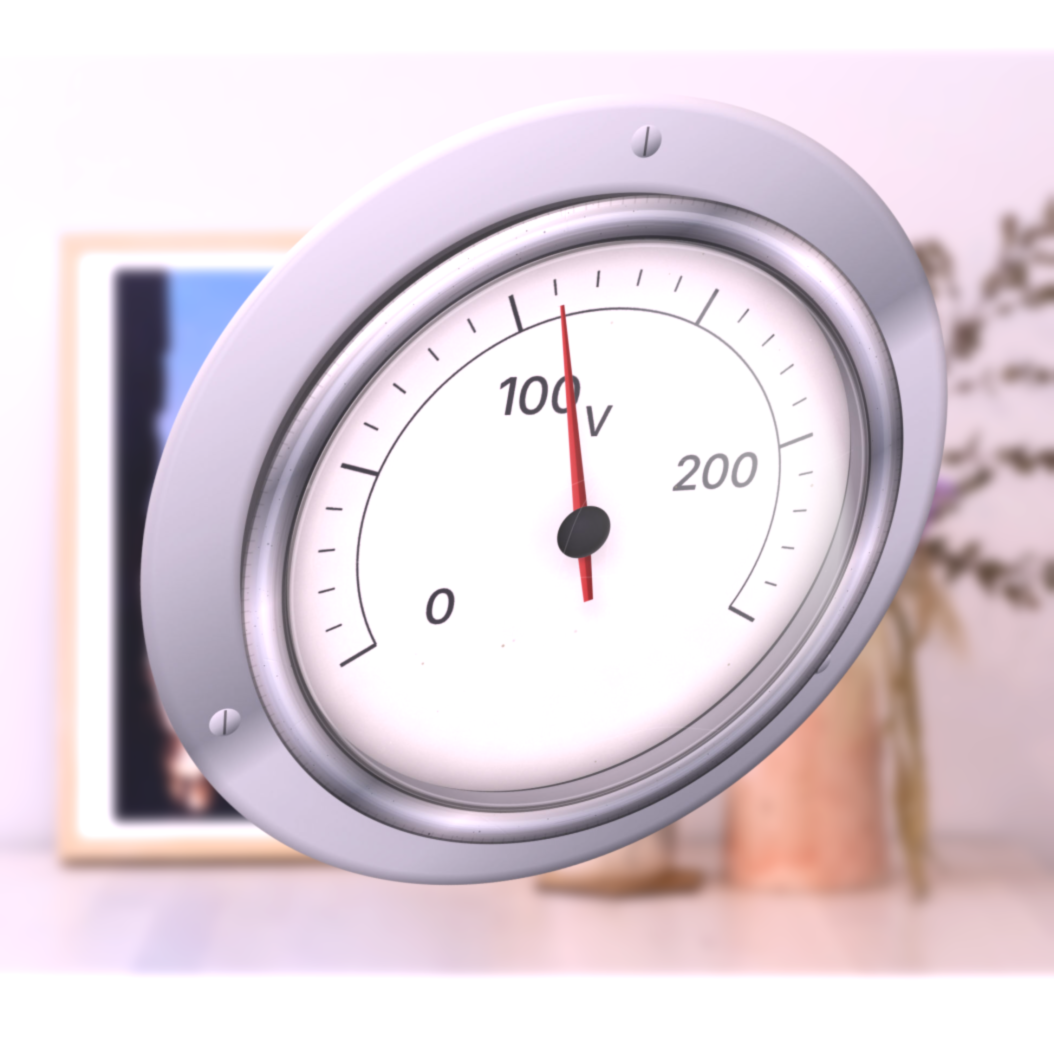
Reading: 110 V
